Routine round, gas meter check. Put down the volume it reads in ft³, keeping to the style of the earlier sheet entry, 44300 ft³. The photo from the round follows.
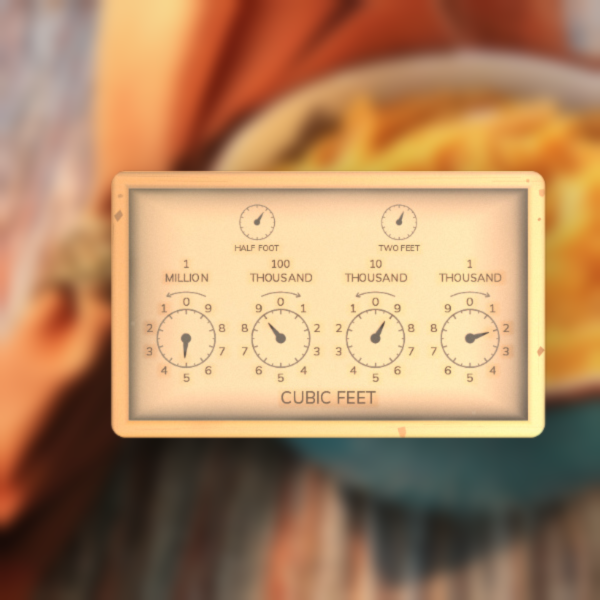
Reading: 489200 ft³
